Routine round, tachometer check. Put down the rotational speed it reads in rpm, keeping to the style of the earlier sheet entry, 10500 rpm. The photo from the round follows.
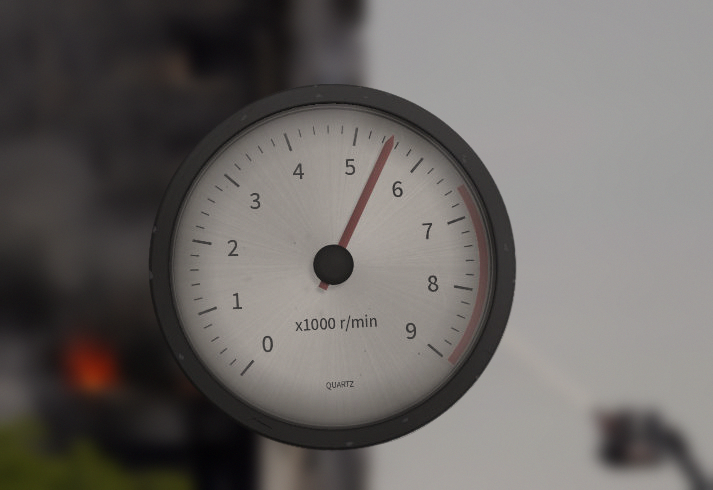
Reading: 5500 rpm
